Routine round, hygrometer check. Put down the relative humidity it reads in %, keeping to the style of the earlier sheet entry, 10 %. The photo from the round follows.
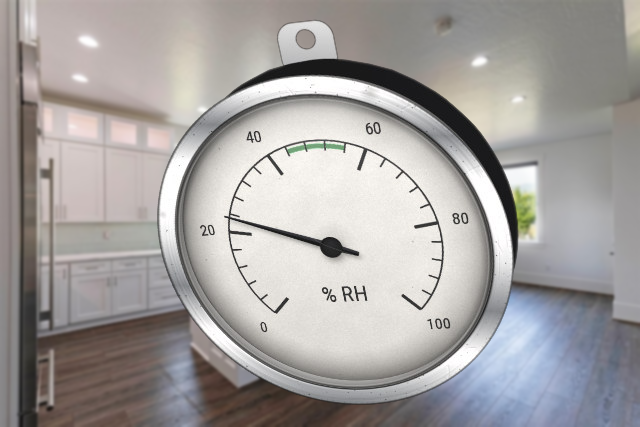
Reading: 24 %
